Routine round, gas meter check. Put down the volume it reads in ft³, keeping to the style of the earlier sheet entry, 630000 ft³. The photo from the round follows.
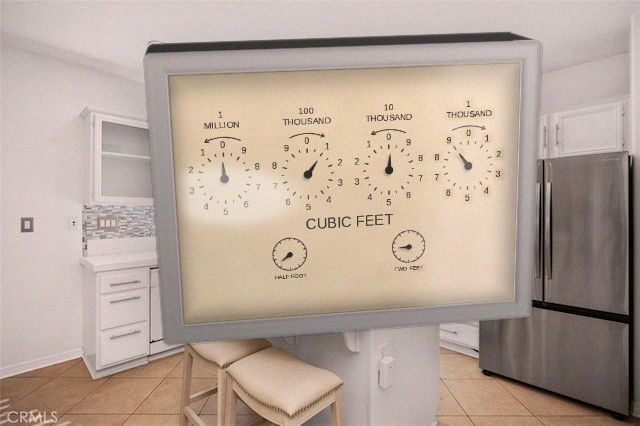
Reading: 9900 ft³
